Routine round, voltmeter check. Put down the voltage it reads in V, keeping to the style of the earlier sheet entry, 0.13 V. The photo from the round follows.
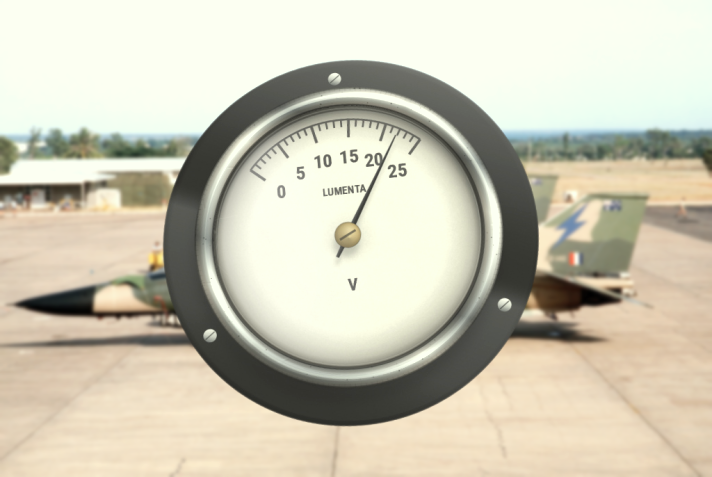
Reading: 22 V
